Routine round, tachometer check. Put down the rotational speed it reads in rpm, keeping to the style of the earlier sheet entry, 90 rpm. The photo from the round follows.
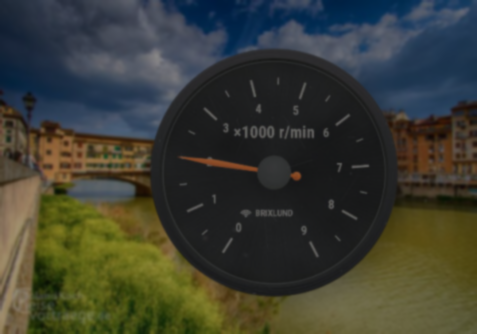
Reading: 2000 rpm
